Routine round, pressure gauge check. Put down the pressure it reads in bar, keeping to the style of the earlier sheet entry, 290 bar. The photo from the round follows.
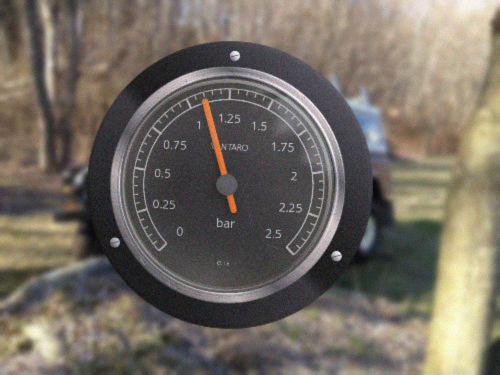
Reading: 1.1 bar
